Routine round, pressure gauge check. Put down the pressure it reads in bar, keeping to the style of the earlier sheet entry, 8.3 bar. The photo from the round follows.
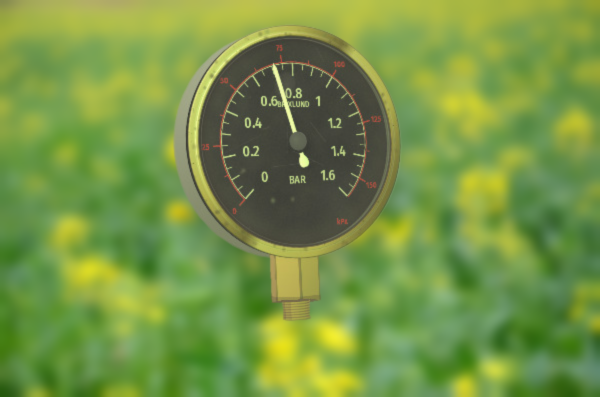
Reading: 0.7 bar
